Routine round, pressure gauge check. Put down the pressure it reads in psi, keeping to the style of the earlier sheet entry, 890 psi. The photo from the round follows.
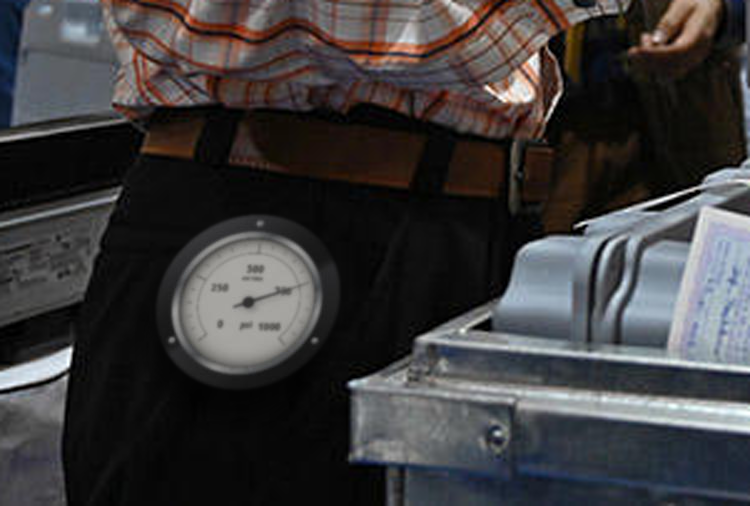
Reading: 750 psi
